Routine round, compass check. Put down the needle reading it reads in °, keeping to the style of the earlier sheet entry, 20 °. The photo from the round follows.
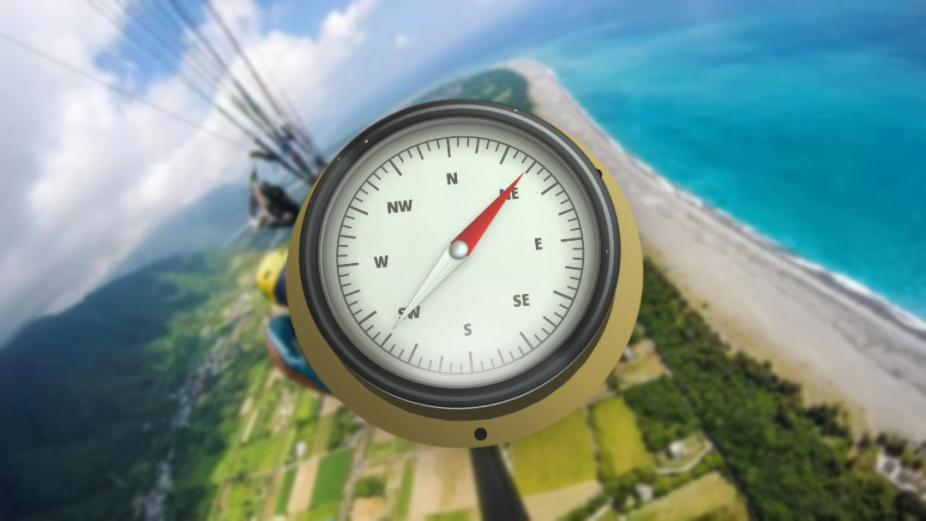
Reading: 45 °
